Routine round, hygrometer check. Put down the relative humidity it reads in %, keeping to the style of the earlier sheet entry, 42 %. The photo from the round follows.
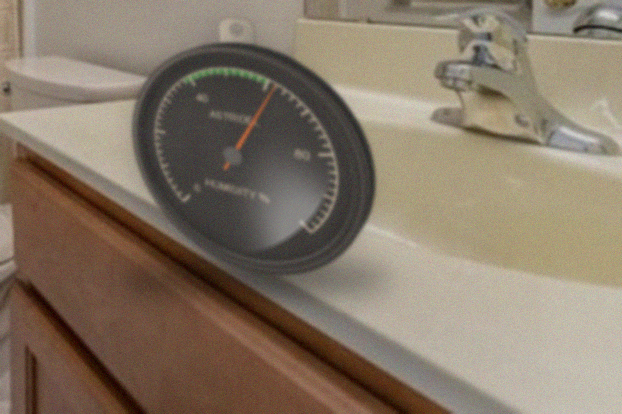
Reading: 62 %
